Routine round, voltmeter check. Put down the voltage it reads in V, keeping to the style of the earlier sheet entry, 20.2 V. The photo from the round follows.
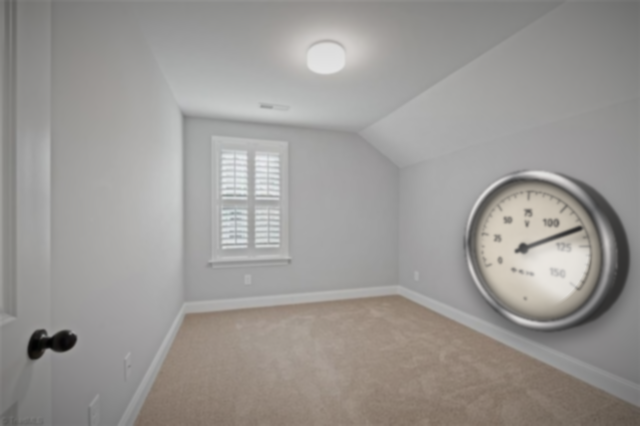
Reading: 115 V
